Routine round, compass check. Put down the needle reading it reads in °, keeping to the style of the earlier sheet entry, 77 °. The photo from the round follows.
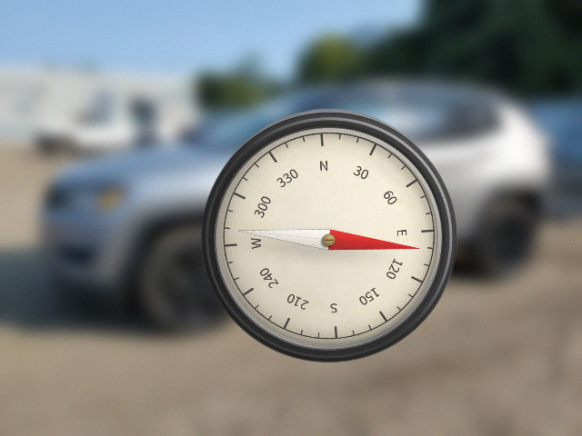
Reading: 100 °
